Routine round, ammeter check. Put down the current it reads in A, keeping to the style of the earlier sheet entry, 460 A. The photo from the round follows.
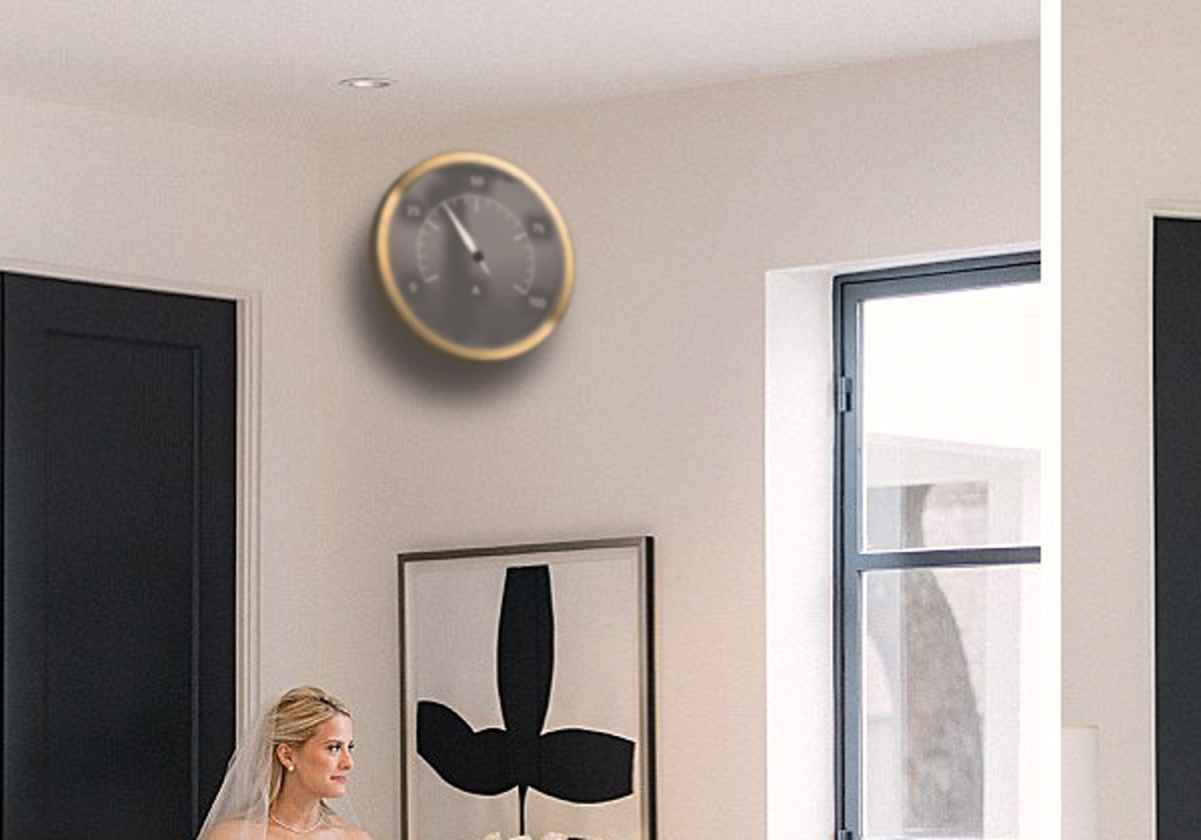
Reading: 35 A
